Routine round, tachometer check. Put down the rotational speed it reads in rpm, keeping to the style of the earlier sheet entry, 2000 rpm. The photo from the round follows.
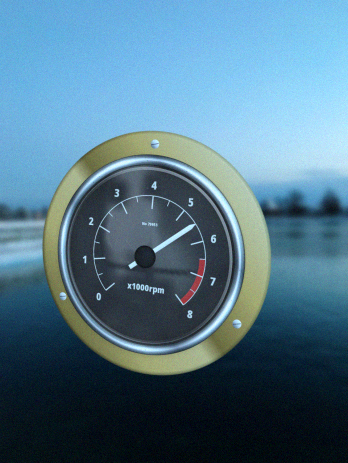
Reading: 5500 rpm
